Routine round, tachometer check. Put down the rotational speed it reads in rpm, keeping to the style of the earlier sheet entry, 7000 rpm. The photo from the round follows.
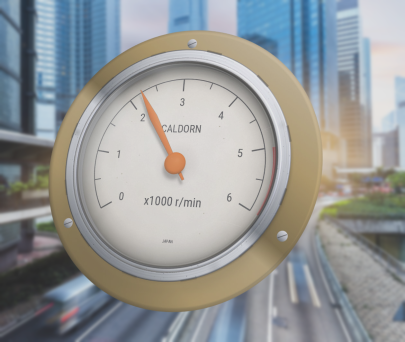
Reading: 2250 rpm
